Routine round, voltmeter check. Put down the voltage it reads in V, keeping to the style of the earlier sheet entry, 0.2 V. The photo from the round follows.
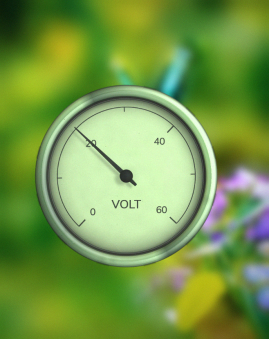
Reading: 20 V
